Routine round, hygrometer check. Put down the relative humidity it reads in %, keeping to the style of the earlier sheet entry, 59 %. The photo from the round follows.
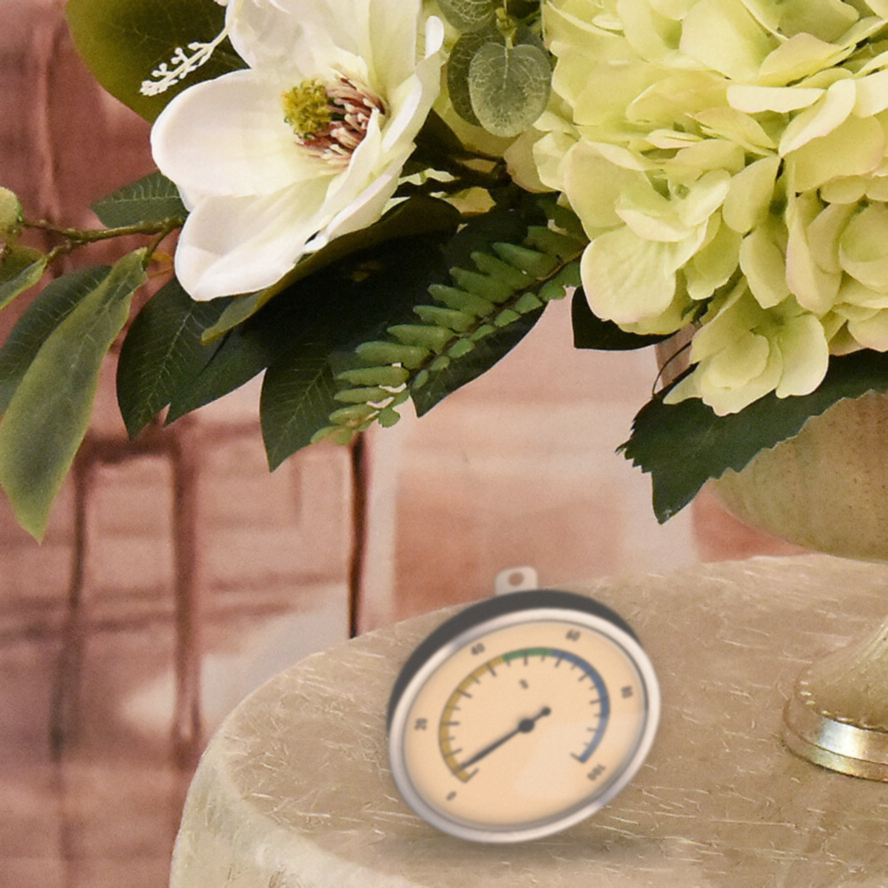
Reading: 5 %
